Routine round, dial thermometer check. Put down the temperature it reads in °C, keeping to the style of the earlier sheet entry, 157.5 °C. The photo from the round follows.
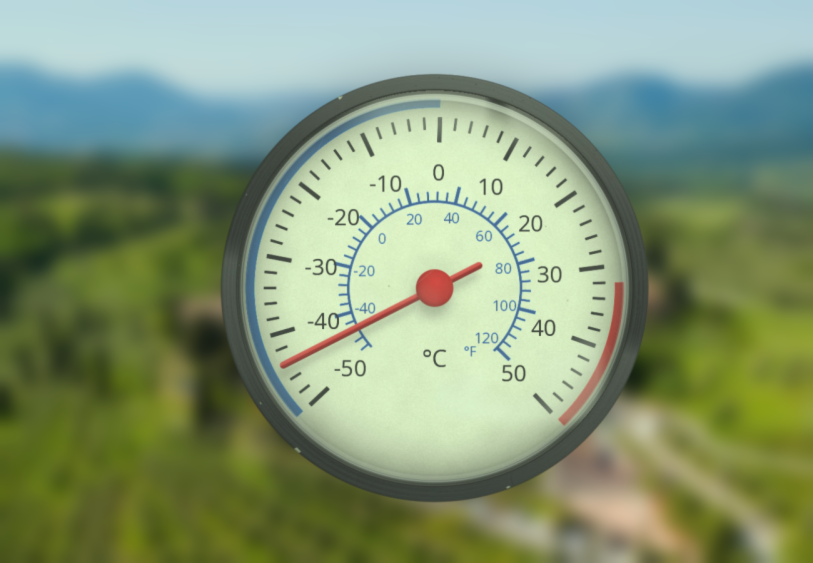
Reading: -44 °C
